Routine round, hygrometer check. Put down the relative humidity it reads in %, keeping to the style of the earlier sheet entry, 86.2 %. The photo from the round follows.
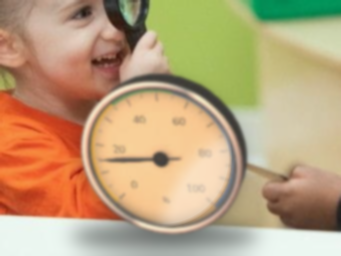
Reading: 15 %
